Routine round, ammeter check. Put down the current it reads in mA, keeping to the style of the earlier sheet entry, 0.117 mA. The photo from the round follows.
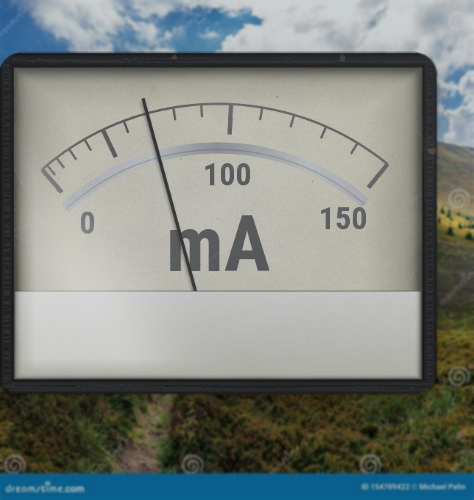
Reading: 70 mA
